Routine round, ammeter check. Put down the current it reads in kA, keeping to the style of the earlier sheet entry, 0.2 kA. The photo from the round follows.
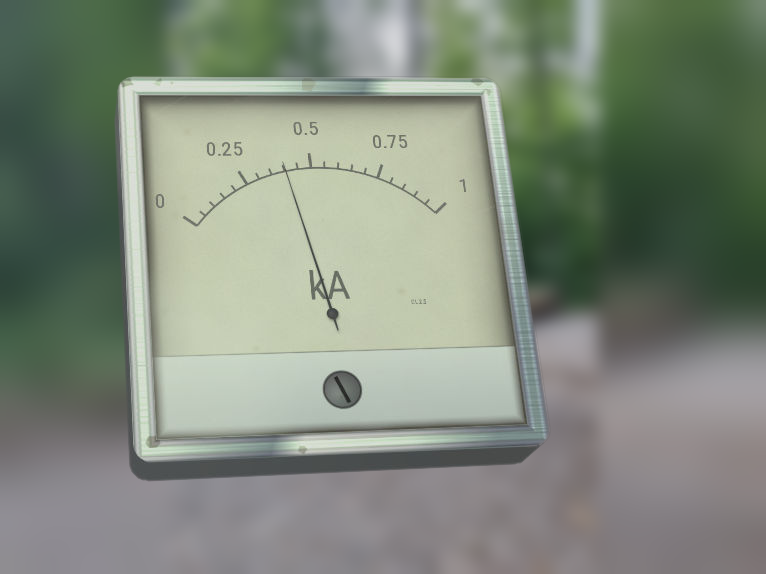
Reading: 0.4 kA
